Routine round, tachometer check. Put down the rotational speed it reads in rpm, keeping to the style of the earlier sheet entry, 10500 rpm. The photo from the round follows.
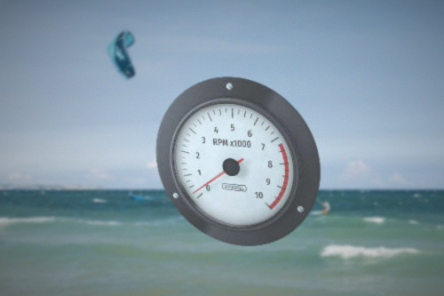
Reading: 250 rpm
